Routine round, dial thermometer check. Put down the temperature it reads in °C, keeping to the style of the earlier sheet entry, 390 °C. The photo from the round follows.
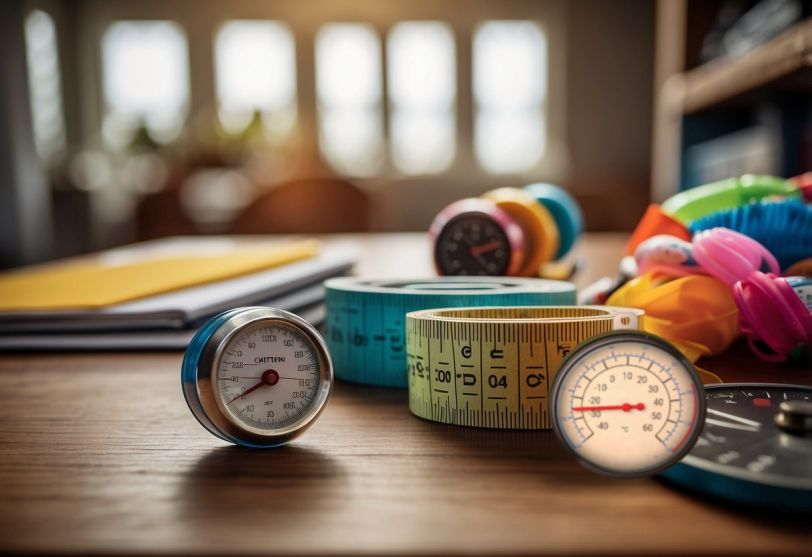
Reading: -25 °C
